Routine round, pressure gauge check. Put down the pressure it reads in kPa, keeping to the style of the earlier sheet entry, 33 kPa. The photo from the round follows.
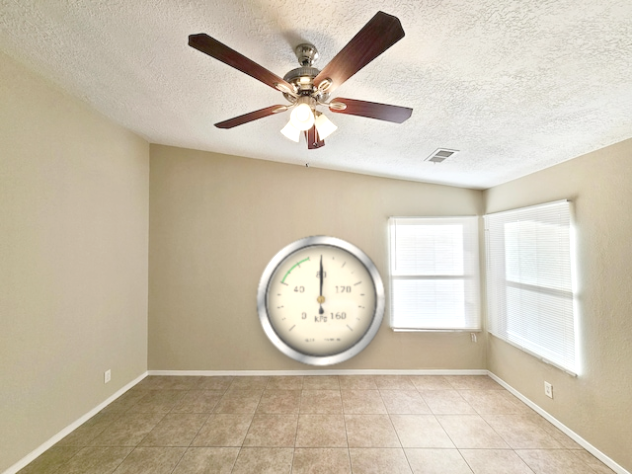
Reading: 80 kPa
